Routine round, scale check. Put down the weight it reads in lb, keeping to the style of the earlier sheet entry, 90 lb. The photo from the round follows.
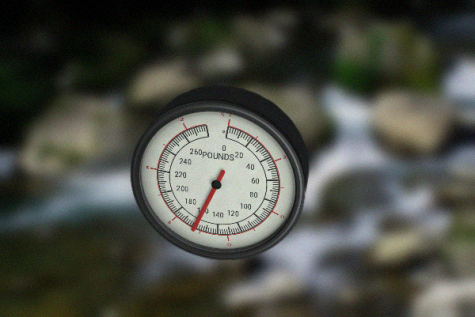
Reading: 160 lb
